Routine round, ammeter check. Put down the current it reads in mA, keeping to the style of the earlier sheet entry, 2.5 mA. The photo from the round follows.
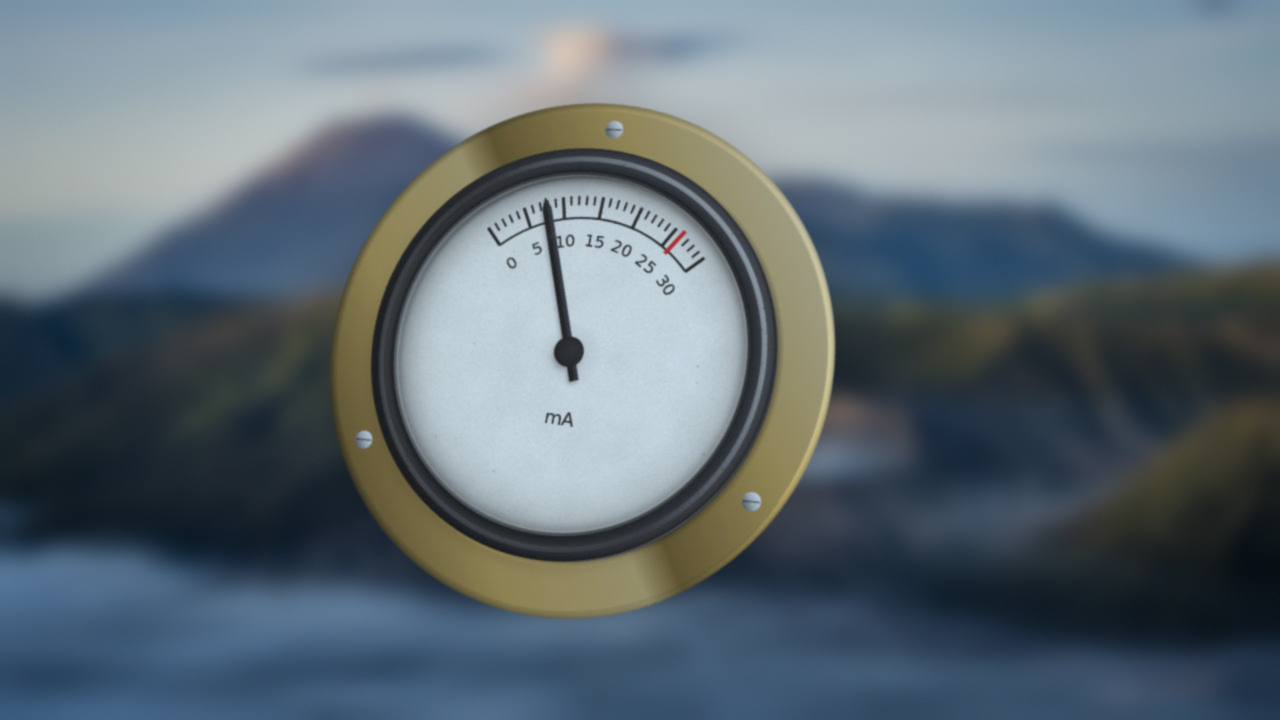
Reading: 8 mA
